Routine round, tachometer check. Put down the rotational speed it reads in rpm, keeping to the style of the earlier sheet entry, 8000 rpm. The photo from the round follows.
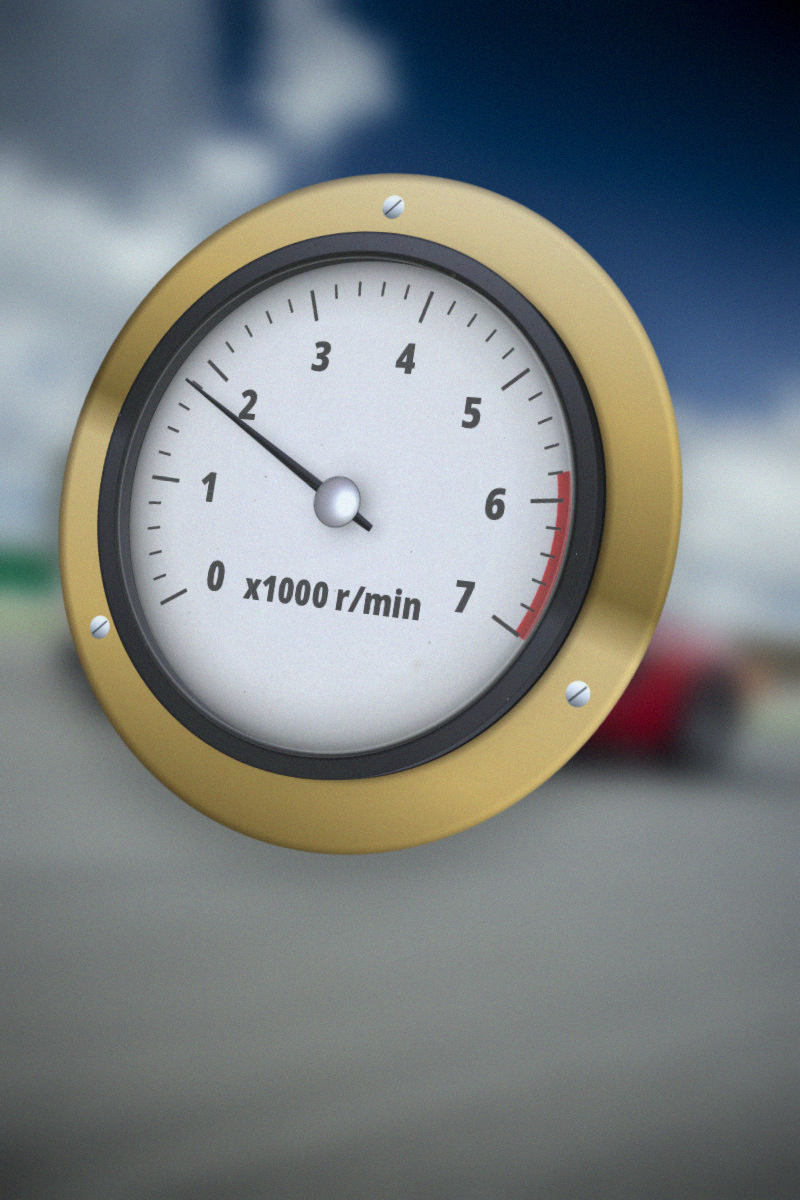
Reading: 1800 rpm
